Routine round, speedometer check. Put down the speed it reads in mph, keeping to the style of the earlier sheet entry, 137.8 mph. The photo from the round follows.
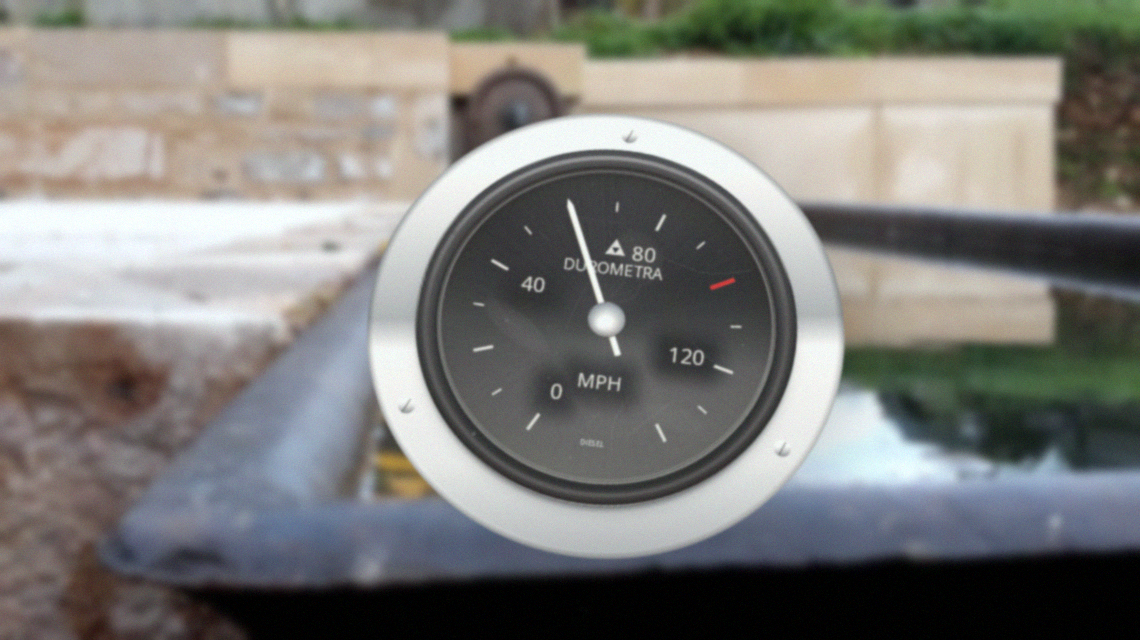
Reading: 60 mph
